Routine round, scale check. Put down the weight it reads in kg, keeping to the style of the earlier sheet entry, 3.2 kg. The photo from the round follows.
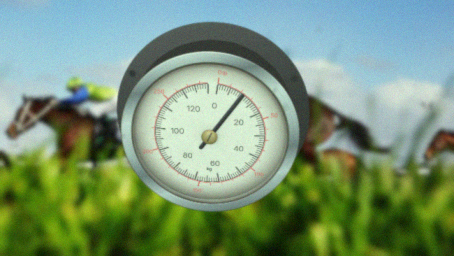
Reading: 10 kg
